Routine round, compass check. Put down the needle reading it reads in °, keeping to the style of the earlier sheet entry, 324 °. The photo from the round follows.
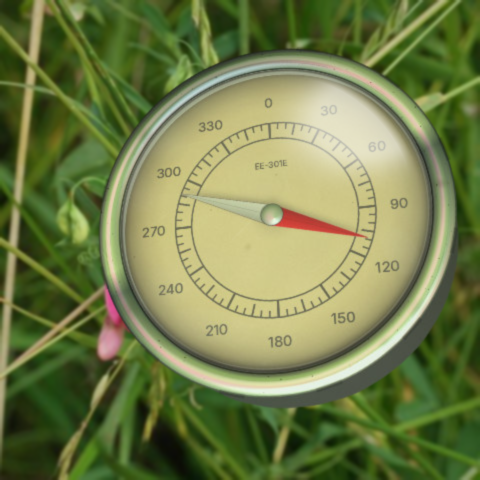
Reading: 110 °
